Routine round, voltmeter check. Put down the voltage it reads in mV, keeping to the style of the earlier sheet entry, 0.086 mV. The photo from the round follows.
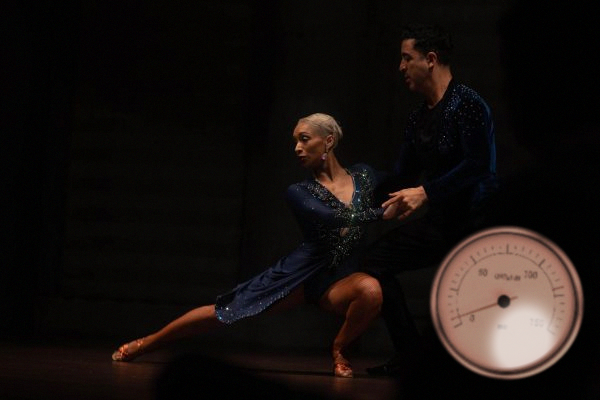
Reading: 5 mV
